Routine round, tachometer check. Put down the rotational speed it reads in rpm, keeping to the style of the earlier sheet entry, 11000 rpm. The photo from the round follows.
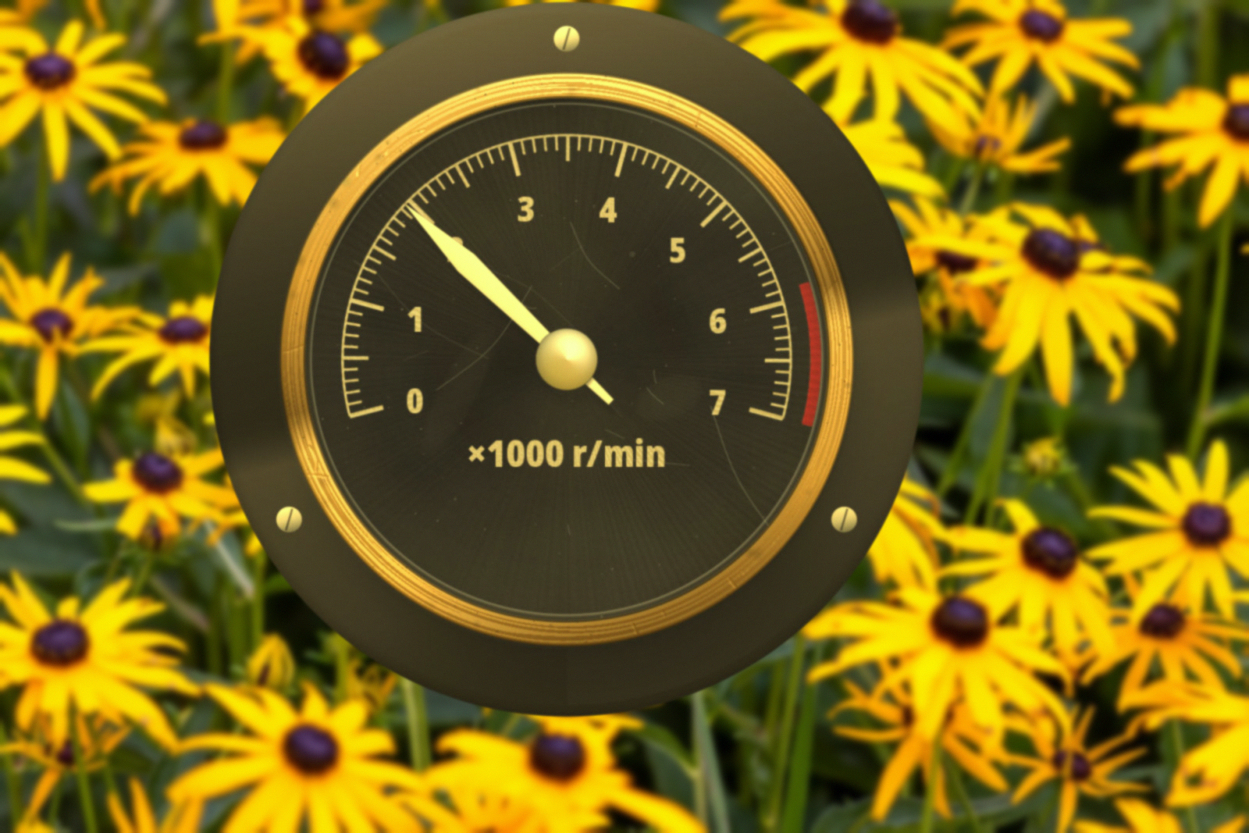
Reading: 1950 rpm
